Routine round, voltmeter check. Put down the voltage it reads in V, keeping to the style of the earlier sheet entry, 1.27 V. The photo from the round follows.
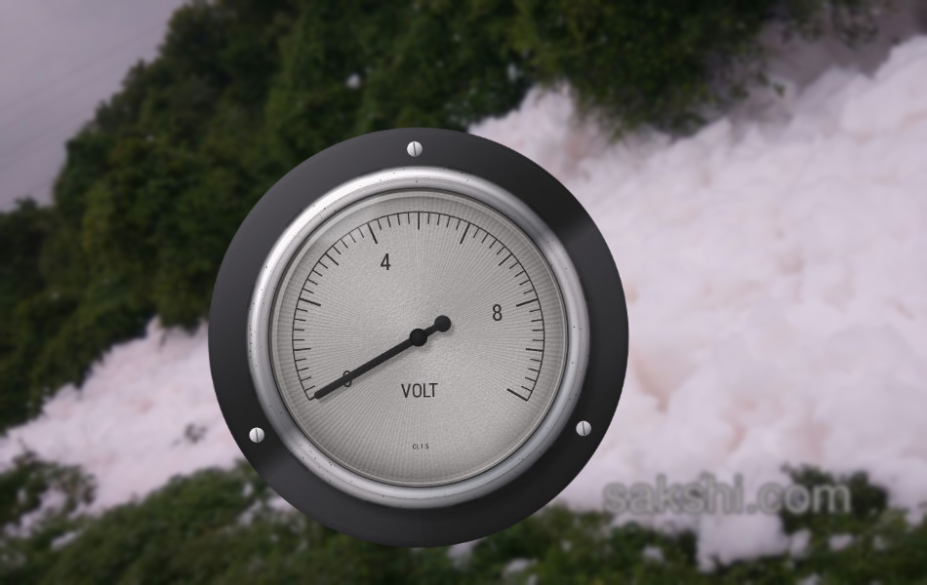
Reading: 0 V
